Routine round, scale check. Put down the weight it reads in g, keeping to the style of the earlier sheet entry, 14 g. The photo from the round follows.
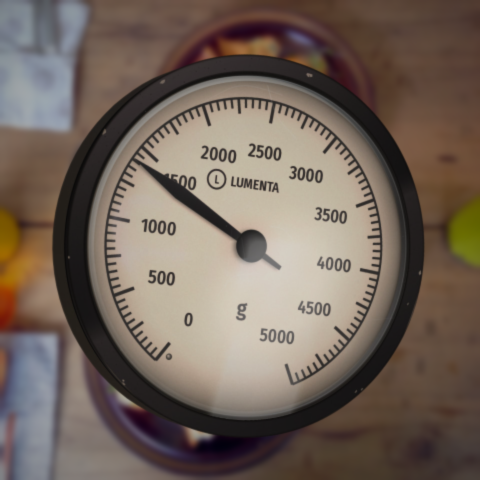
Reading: 1400 g
